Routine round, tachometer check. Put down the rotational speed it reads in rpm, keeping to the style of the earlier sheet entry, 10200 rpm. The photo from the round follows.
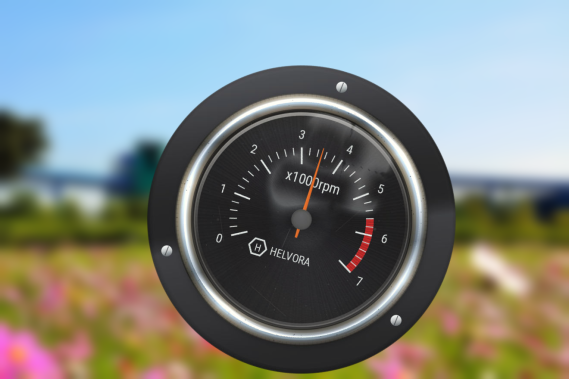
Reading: 3500 rpm
